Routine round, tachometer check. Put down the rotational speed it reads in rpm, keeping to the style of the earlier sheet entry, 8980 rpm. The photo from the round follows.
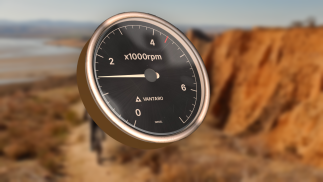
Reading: 1400 rpm
